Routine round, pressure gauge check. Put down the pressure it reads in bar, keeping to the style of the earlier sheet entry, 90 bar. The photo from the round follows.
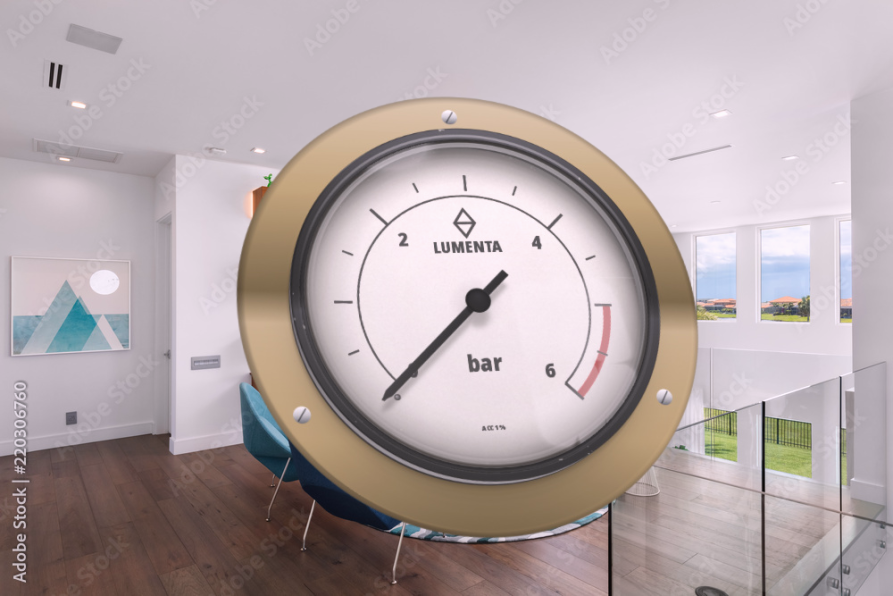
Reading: 0 bar
